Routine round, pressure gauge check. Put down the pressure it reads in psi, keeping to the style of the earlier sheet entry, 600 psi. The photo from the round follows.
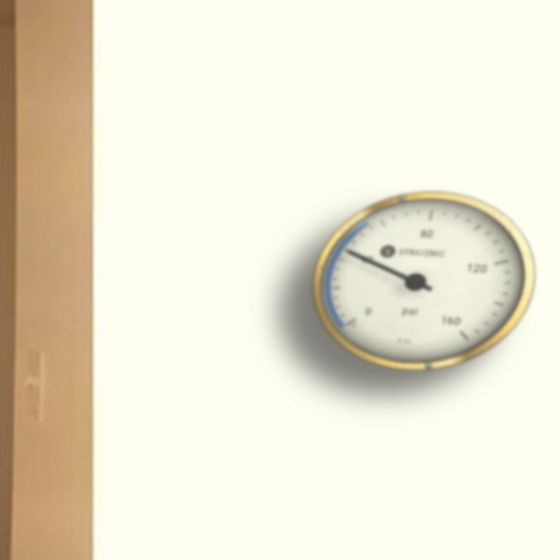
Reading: 40 psi
